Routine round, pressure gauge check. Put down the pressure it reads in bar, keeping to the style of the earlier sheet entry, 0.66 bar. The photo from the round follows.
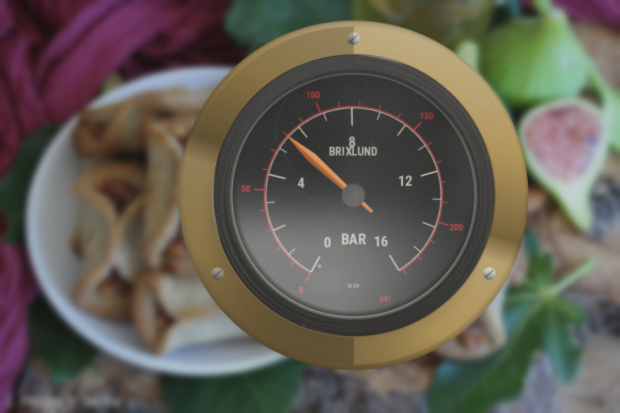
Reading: 5.5 bar
